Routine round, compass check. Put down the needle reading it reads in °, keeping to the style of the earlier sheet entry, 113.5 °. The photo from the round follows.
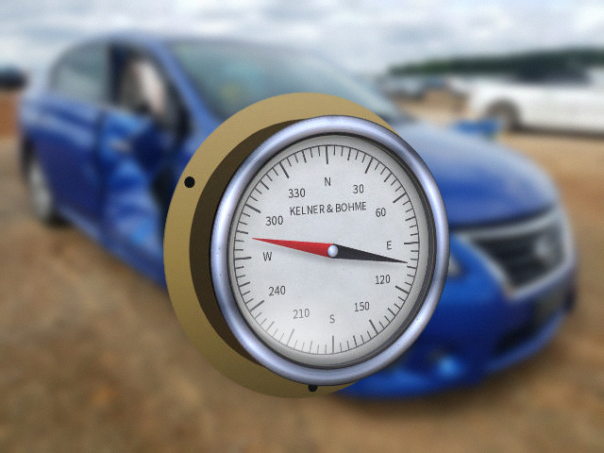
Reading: 282.5 °
